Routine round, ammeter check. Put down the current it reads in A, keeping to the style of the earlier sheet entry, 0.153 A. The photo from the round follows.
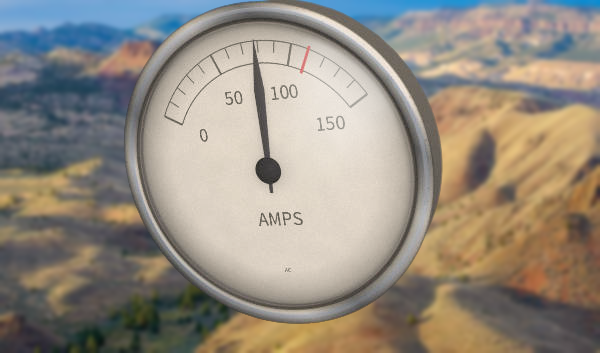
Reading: 80 A
